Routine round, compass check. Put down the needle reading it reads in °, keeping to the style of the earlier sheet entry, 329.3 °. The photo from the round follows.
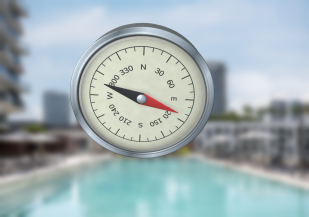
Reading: 110 °
